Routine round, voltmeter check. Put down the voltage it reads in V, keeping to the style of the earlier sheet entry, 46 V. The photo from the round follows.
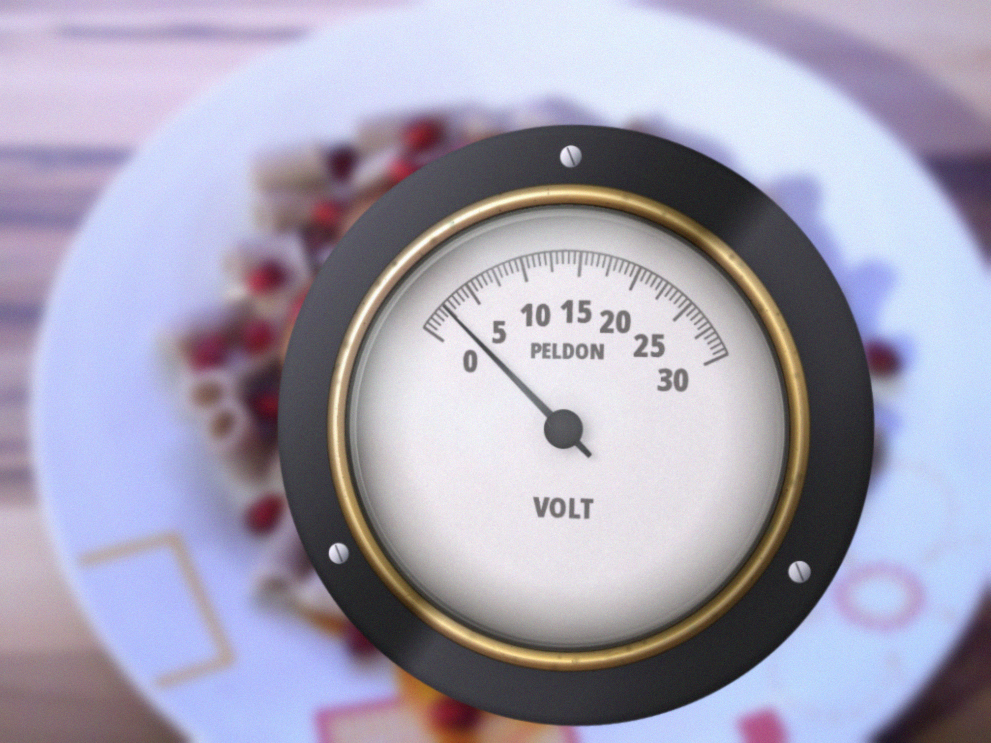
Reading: 2.5 V
